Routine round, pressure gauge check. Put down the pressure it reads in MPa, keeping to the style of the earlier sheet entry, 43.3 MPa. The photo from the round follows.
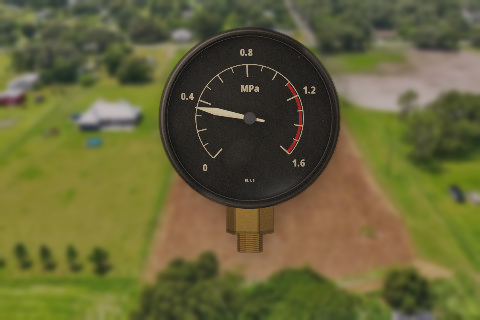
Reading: 0.35 MPa
